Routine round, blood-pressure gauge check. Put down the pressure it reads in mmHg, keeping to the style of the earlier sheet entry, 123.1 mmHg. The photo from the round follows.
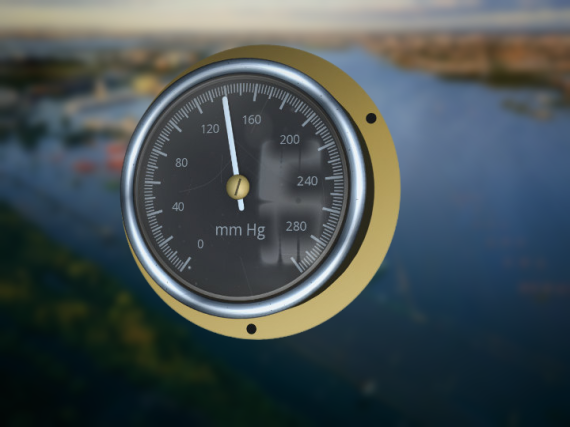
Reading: 140 mmHg
